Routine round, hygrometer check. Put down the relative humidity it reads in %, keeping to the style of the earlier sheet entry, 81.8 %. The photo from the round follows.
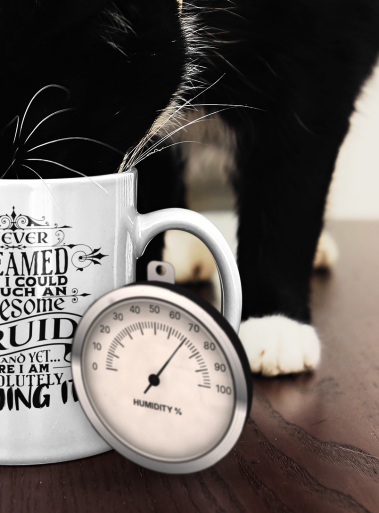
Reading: 70 %
